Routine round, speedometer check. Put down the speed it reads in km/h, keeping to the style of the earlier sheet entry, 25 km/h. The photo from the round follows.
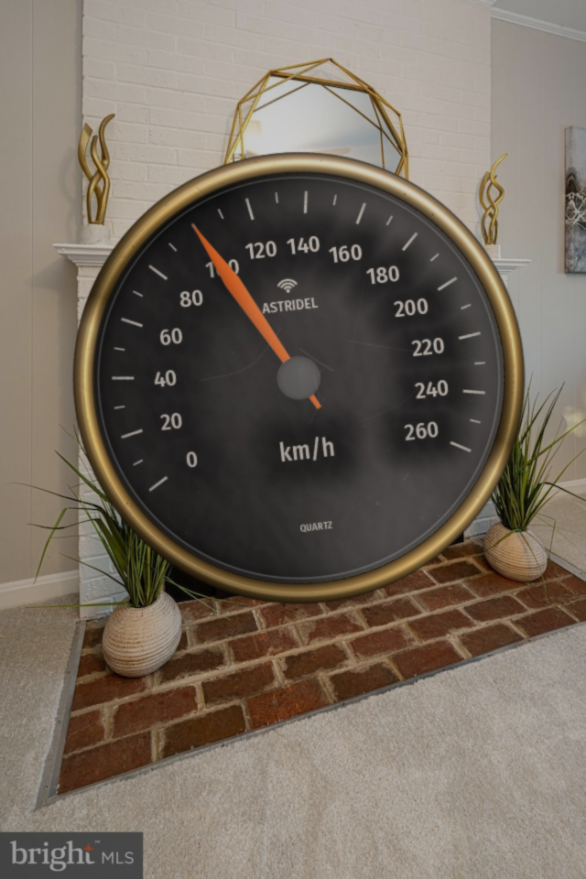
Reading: 100 km/h
